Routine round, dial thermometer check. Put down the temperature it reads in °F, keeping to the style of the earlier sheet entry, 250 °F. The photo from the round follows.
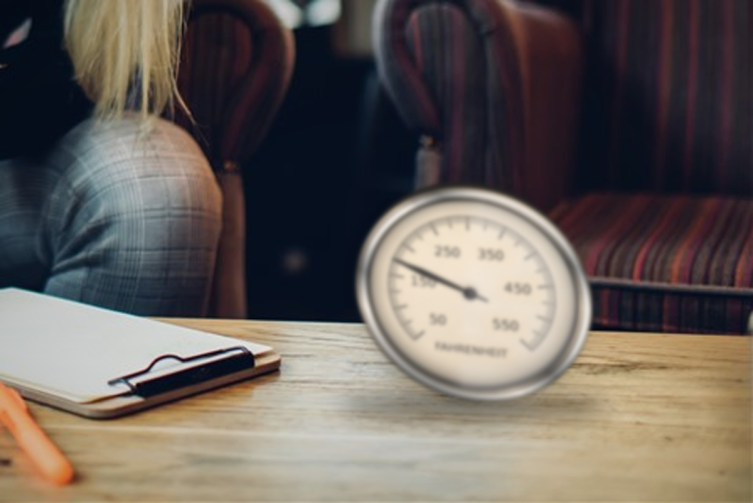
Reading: 175 °F
